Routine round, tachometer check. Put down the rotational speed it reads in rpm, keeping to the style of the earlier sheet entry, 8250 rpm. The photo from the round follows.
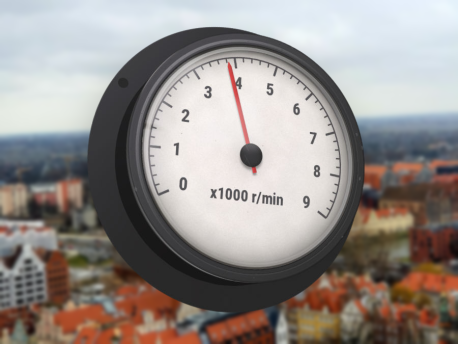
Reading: 3800 rpm
